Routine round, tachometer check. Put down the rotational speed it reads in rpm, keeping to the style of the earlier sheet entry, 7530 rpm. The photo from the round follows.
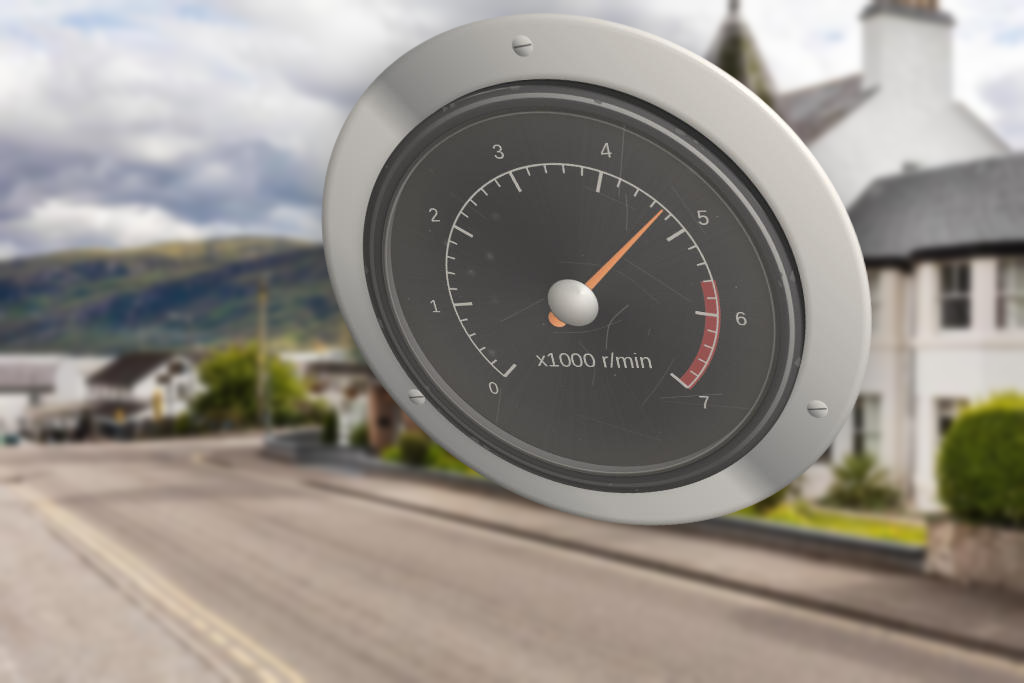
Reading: 4700 rpm
